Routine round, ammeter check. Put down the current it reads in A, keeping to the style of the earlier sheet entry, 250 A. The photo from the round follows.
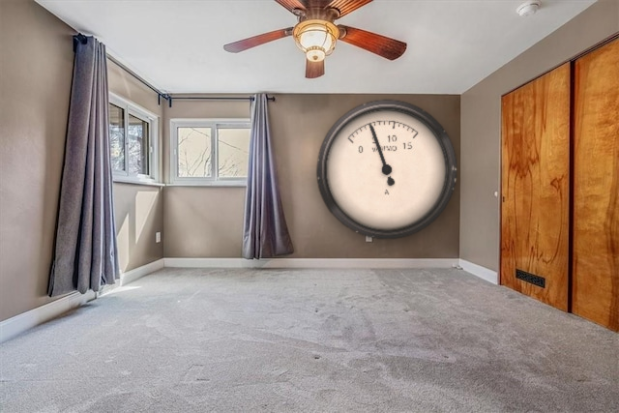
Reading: 5 A
